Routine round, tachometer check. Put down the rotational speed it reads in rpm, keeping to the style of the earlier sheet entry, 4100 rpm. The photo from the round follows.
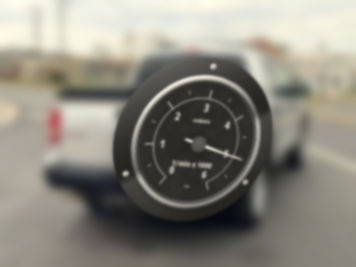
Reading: 5000 rpm
